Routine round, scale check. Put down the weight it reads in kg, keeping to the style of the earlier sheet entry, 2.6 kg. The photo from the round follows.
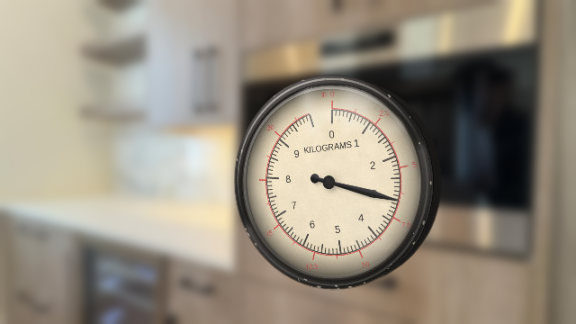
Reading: 3 kg
